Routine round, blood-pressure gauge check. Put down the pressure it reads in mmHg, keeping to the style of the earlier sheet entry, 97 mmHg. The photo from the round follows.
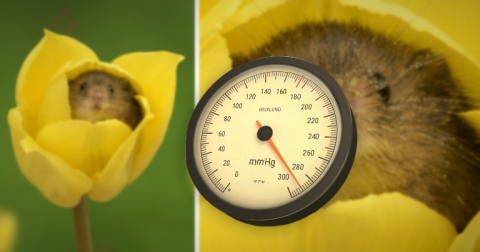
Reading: 290 mmHg
